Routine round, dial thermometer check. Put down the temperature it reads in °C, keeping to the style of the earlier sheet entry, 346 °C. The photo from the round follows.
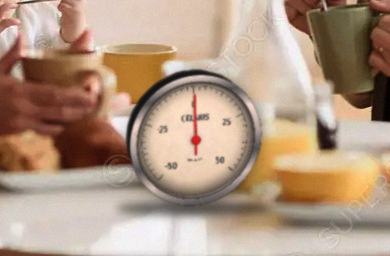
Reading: 0 °C
